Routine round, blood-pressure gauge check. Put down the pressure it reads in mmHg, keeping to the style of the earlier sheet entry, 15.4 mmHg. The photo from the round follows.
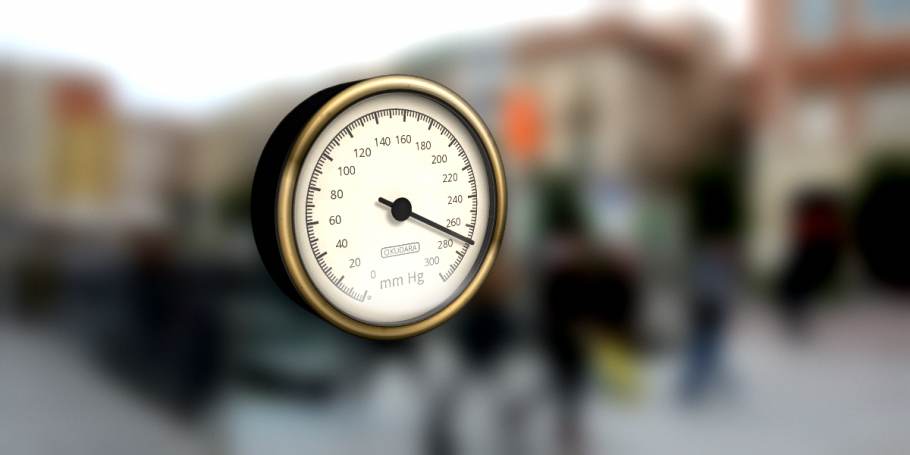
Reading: 270 mmHg
